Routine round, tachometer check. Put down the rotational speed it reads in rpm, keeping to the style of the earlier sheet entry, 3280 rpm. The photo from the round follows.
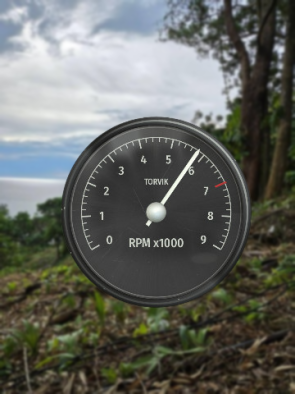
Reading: 5800 rpm
